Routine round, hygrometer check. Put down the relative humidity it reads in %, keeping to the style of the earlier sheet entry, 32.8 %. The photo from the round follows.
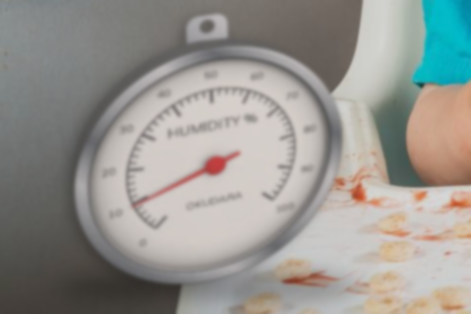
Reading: 10 %
